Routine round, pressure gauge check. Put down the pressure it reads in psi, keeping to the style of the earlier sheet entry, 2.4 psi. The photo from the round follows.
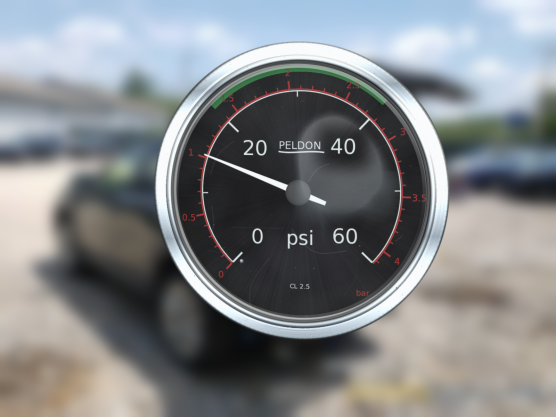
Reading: 15 psi
